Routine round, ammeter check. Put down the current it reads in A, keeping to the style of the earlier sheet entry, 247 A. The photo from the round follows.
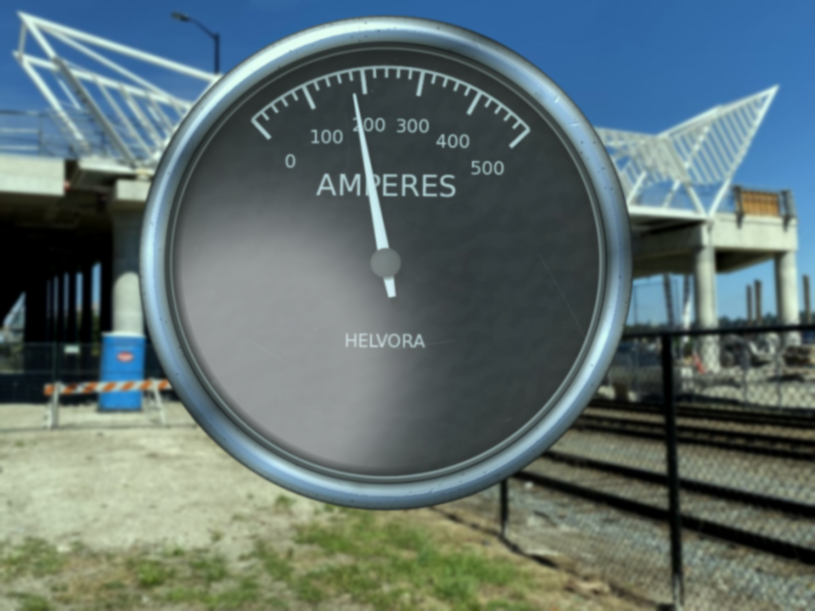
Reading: 180 A
